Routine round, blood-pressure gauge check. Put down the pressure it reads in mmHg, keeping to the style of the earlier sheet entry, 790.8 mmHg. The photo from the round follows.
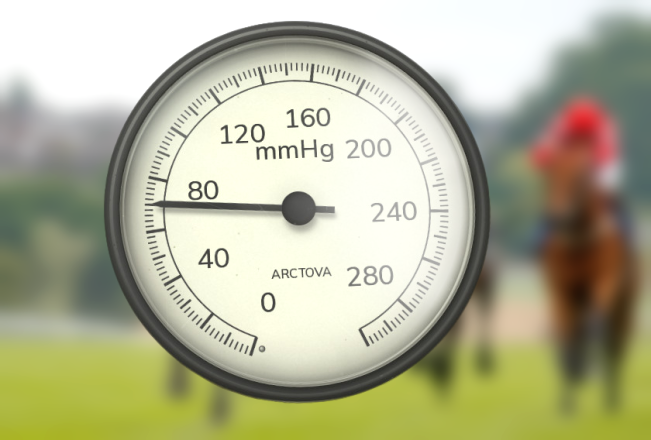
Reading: 70 mmHg
